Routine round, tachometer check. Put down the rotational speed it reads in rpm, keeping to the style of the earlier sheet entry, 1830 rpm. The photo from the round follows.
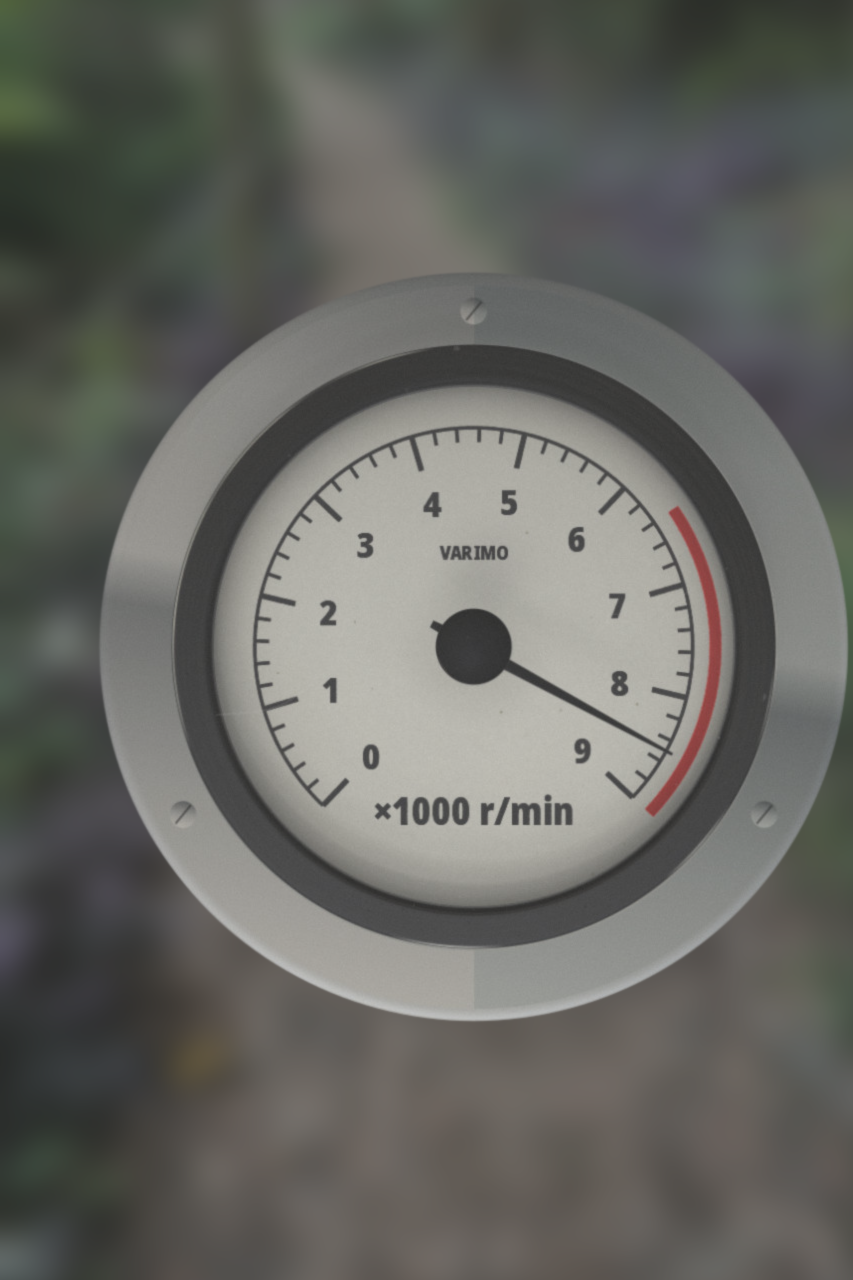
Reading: 8500 rpm
